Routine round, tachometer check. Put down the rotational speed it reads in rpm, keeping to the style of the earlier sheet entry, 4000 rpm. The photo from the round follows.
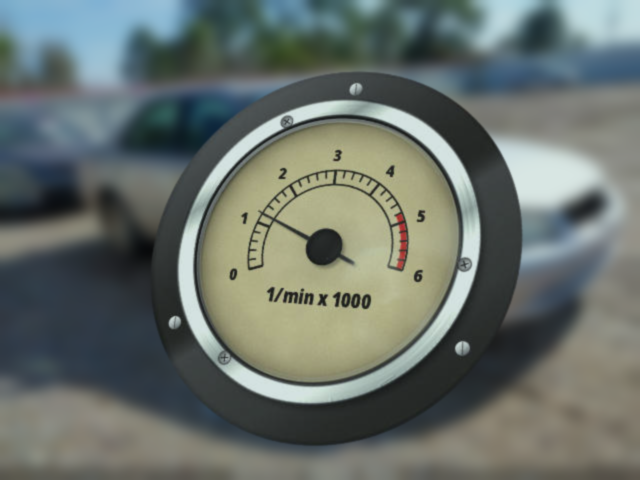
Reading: 1200 rpm
